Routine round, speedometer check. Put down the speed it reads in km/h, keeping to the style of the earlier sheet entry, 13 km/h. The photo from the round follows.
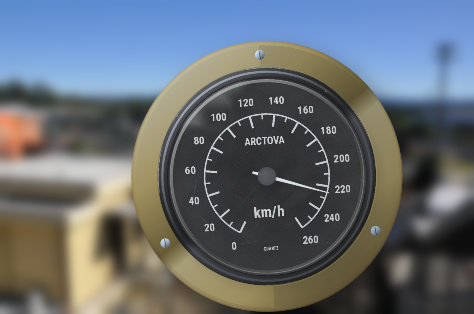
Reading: 225 km/h
